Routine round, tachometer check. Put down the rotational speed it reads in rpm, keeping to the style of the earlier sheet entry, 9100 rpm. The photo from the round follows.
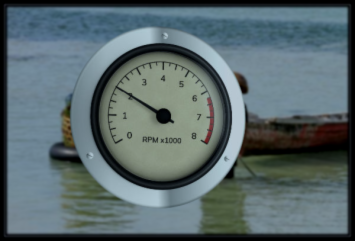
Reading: 2000 rpm
